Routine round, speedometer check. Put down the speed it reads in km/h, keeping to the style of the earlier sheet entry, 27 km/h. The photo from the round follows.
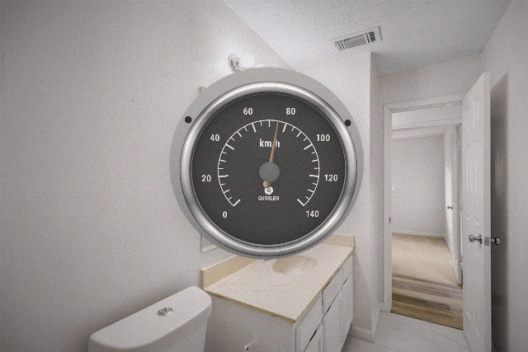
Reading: 75 km/h
